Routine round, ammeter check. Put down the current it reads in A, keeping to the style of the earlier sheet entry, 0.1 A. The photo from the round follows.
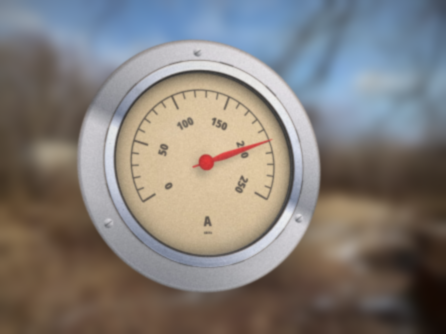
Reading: 200 A
